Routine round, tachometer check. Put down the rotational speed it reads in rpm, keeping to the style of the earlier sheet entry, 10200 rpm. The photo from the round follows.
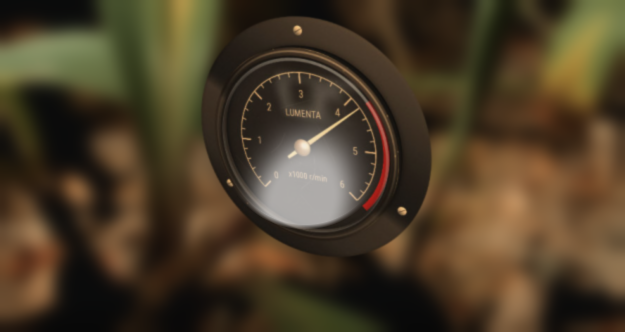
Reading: 4200 rpm
